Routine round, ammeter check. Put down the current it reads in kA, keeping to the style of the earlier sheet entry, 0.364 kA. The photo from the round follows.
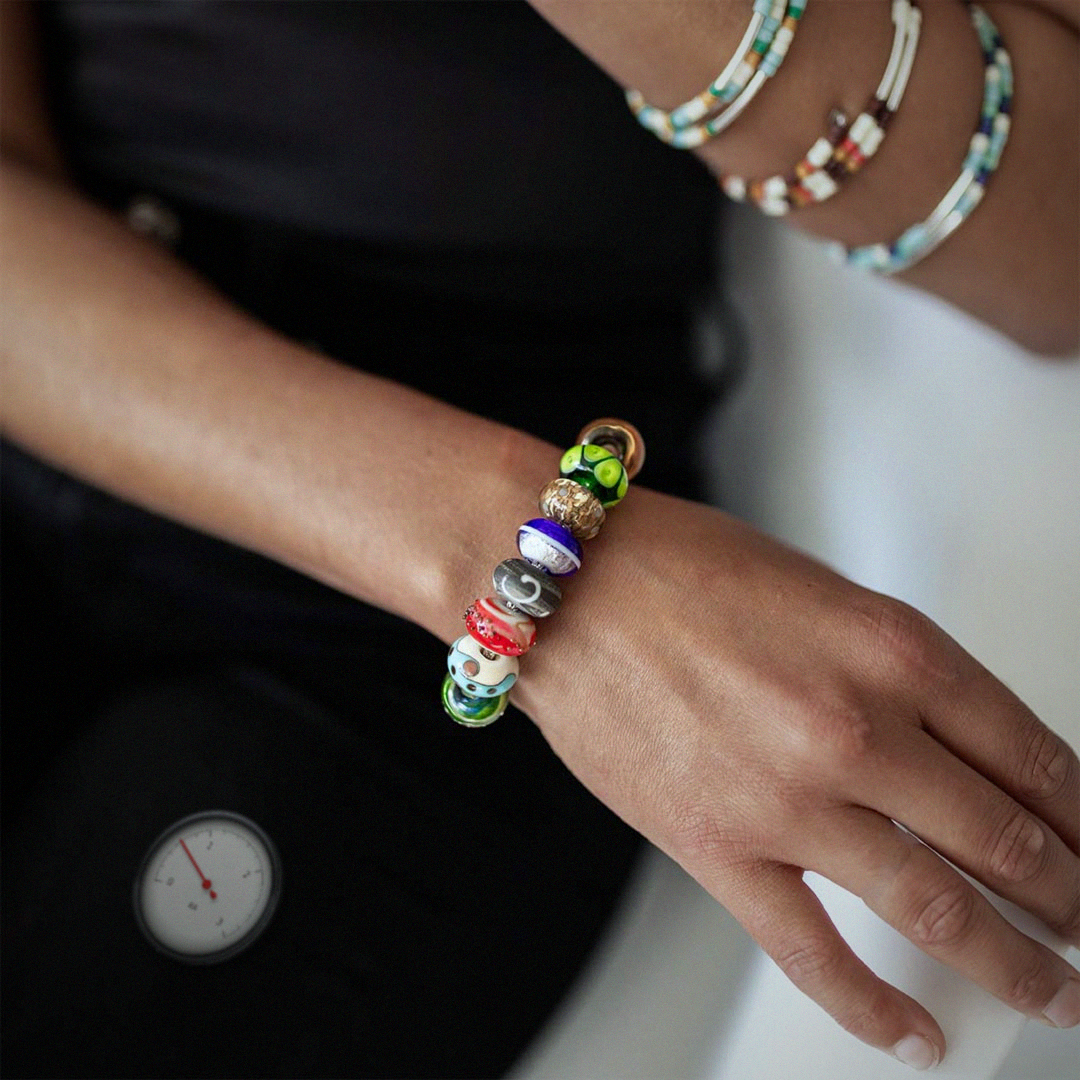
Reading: 0.6 kA
